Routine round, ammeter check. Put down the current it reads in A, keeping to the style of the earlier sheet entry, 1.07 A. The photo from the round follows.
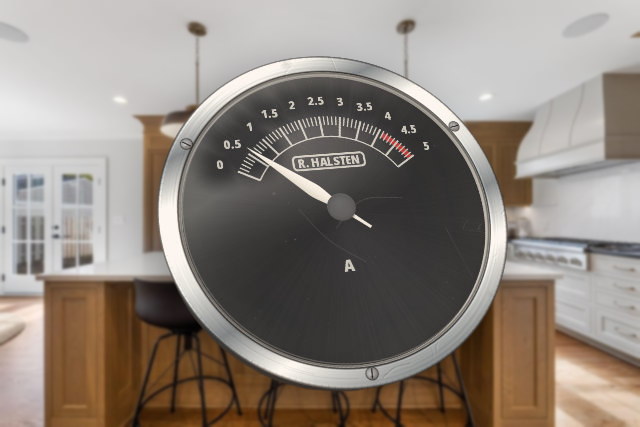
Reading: 0.5 A
